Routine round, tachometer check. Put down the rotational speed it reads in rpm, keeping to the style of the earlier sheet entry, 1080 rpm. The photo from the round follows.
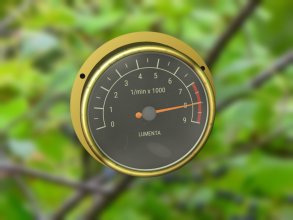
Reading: 8000 rpm
